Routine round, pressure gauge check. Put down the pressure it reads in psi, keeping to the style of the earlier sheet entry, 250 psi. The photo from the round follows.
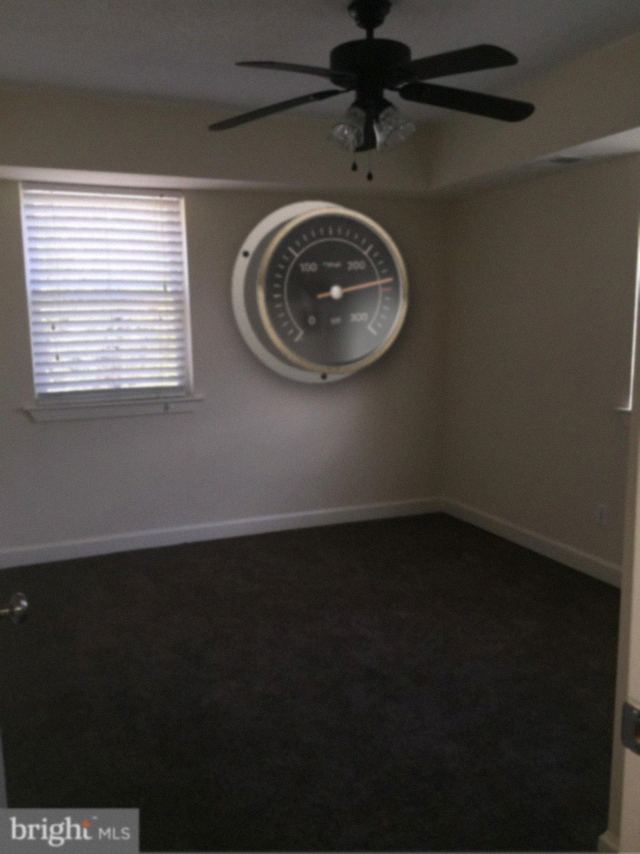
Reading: 240 psi
